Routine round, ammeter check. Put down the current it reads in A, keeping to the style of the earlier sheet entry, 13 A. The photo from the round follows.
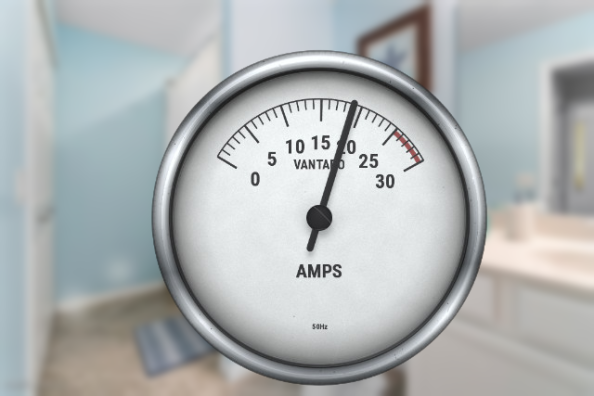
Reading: 19 A
